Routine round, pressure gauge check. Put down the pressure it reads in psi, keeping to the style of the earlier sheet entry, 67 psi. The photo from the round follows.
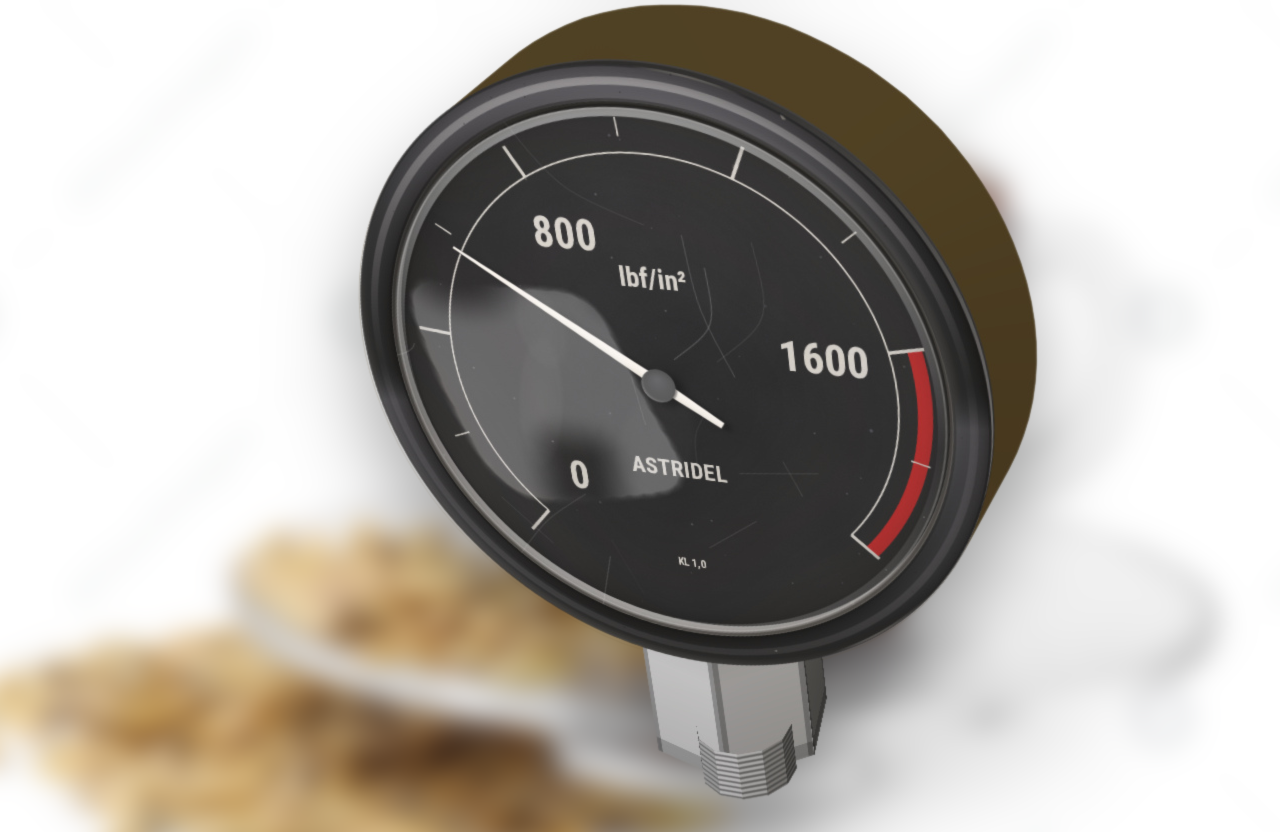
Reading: 600 psi
